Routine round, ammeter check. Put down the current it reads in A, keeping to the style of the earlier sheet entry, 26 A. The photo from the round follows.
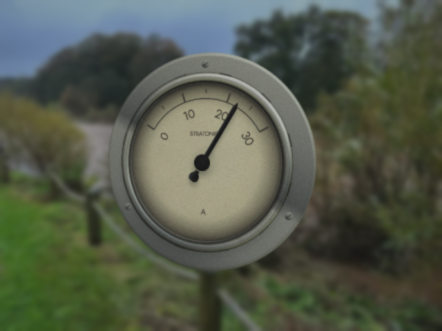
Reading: 22.5 A
